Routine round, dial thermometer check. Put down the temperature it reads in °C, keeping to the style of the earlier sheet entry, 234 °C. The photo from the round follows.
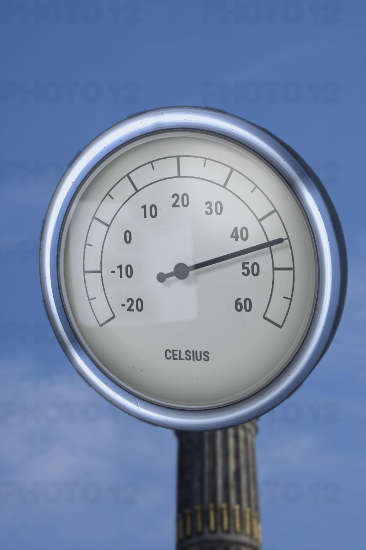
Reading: 45 °C
